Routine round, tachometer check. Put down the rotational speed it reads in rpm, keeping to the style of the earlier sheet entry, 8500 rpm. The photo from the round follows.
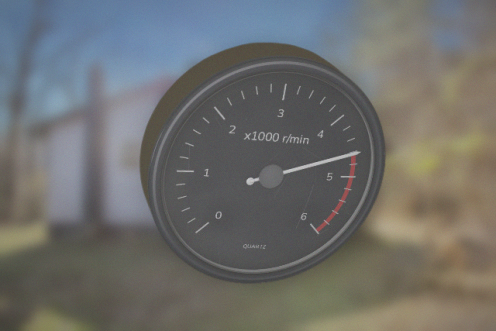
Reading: 4600 rpm
